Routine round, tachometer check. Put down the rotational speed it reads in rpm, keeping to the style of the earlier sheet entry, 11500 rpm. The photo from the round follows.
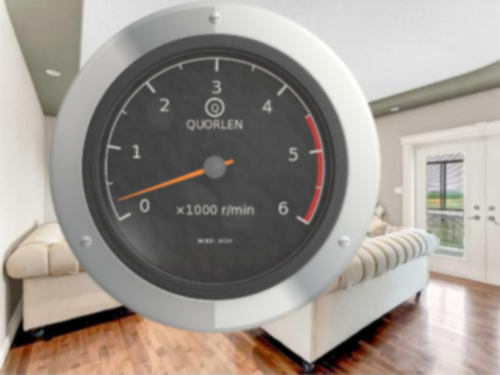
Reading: 250 rpm
